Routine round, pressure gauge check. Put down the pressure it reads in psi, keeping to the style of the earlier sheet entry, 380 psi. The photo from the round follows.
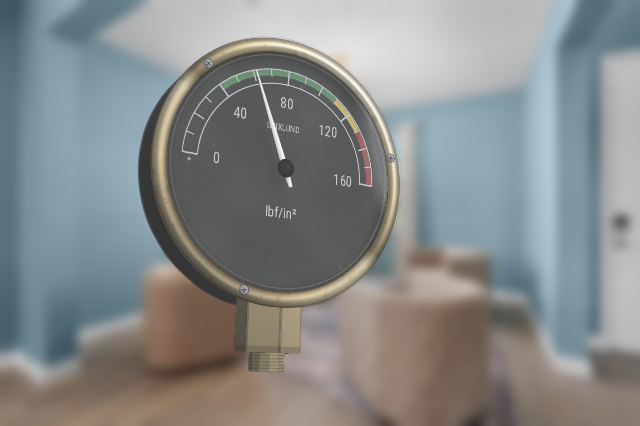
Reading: 60 psi
